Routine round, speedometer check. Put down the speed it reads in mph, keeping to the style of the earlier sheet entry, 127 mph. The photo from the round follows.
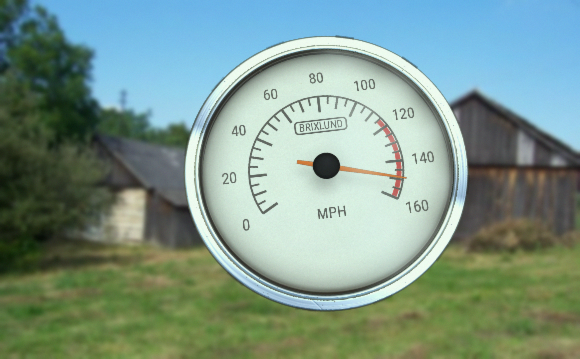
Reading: 150 mph
